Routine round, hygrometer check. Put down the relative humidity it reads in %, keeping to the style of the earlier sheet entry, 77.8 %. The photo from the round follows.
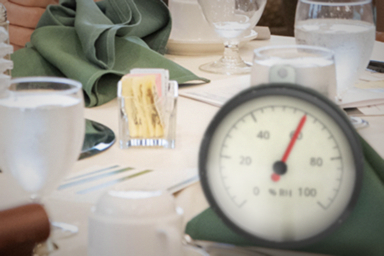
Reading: 60 %
